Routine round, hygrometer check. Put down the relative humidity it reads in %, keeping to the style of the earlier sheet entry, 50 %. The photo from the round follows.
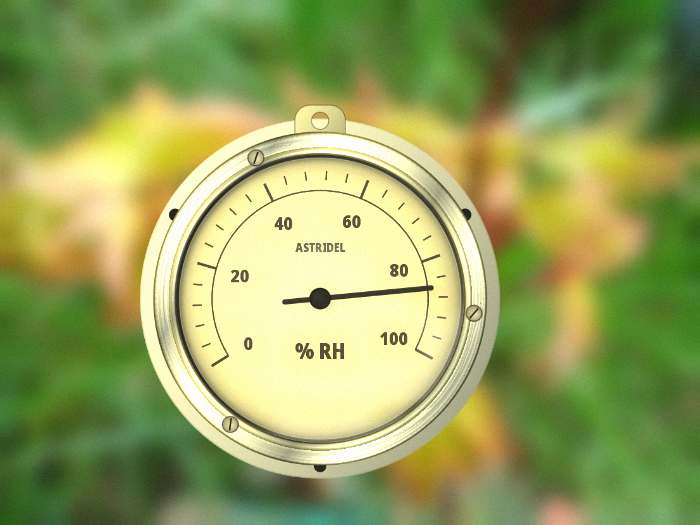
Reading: 86 %
